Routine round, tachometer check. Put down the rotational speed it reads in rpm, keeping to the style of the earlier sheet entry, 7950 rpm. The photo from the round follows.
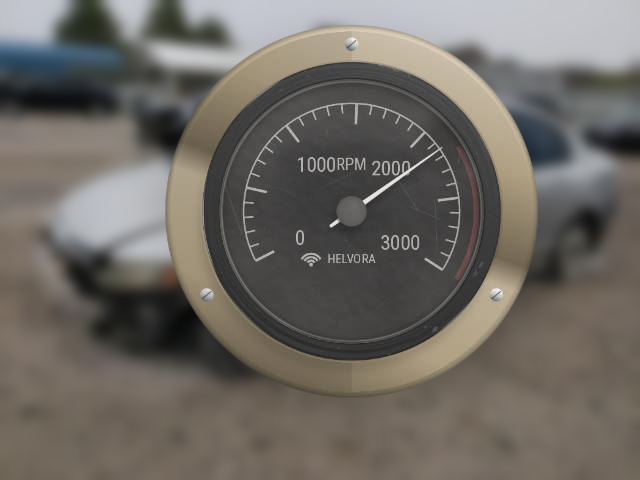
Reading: 2150 rpm
